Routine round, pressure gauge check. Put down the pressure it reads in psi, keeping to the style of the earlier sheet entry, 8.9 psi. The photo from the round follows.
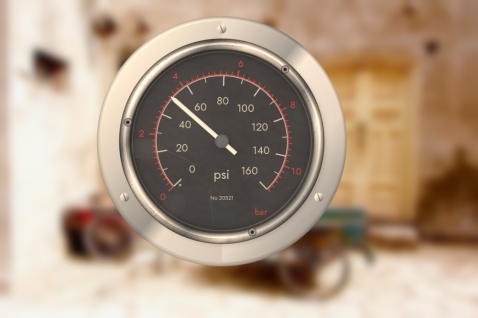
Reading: 50 psi
